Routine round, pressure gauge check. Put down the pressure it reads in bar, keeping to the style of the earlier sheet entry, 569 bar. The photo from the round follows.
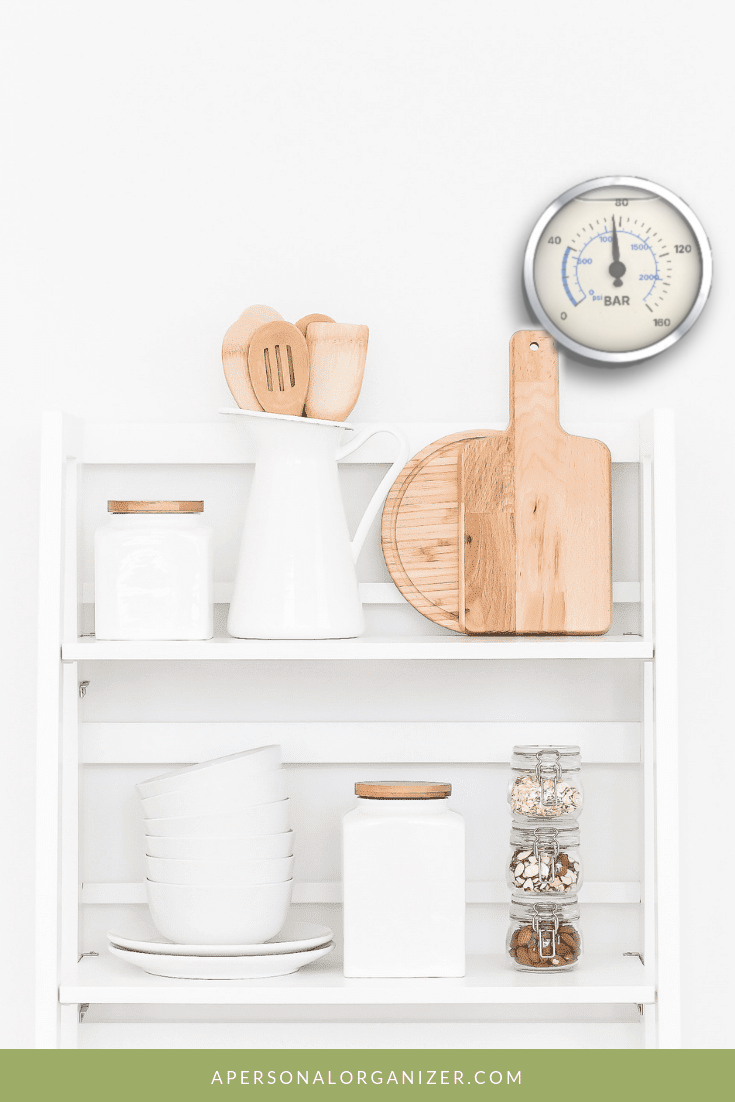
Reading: 75 bar
